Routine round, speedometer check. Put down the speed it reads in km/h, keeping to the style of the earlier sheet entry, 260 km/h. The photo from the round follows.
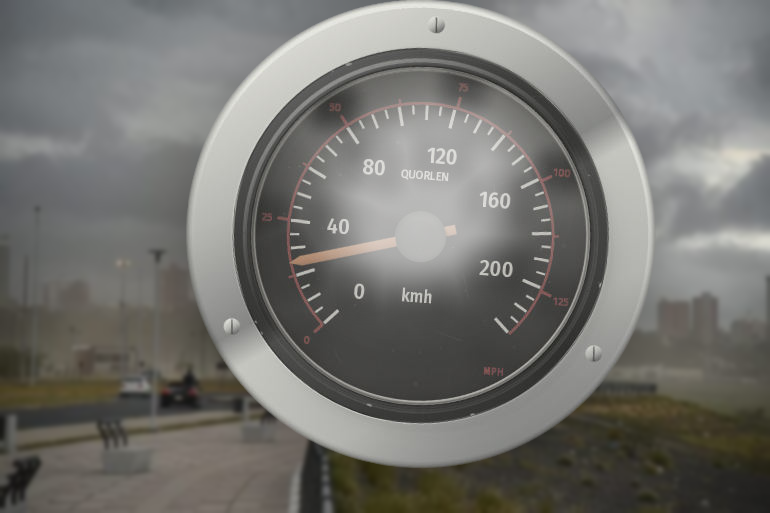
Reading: 25 km/h
